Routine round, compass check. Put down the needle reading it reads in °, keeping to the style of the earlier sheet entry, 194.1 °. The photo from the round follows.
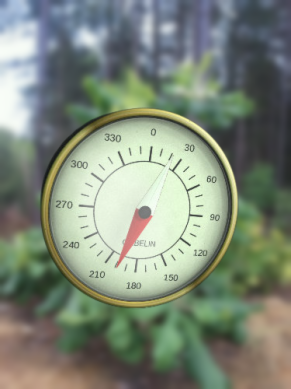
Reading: 200 °
